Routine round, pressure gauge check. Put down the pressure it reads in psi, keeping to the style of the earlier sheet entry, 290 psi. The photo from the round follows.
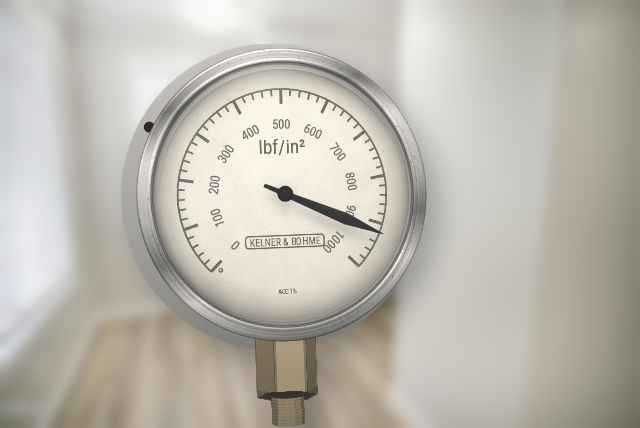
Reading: 920 psi
